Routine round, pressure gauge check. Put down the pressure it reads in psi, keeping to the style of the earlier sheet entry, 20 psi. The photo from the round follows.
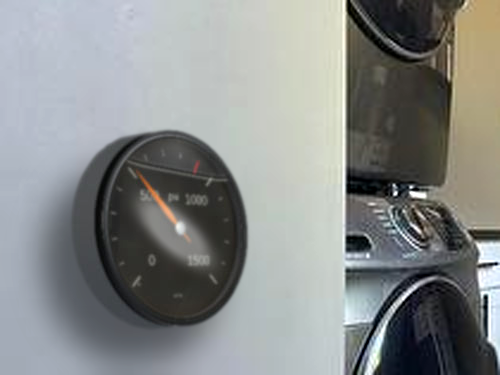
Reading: 500 psi
